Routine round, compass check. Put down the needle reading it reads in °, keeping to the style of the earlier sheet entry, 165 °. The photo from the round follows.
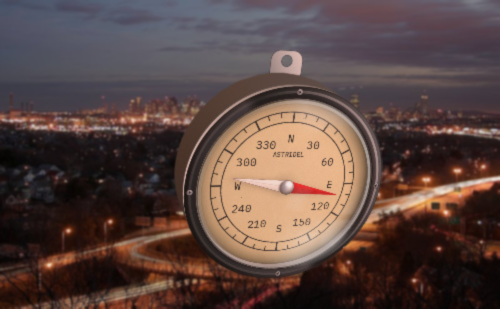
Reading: 100 °
